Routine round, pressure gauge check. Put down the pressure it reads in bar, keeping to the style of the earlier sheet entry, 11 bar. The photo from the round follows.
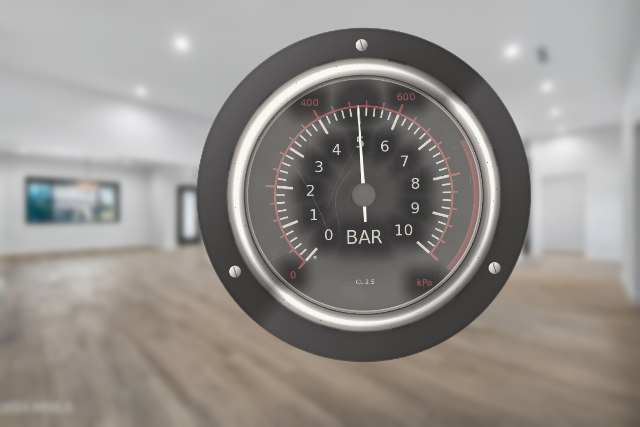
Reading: 5 bar
